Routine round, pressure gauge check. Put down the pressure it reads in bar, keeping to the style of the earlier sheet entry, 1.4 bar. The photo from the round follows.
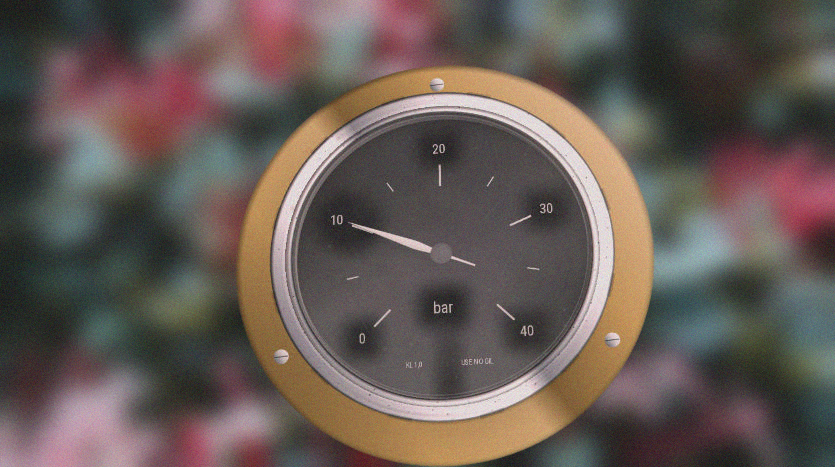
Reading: 10 bar
